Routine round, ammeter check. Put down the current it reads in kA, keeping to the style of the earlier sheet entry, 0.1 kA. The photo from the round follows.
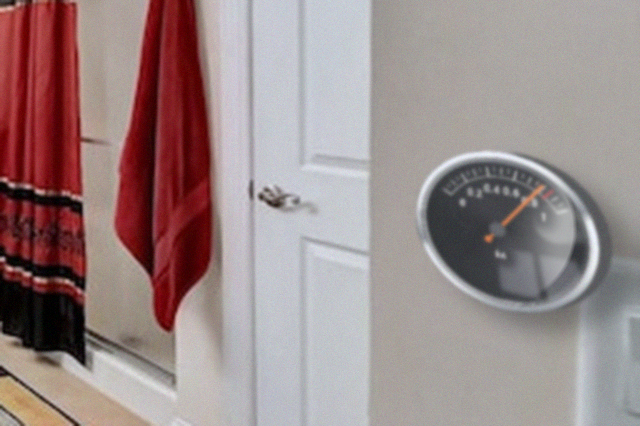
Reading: 0.8 kA
